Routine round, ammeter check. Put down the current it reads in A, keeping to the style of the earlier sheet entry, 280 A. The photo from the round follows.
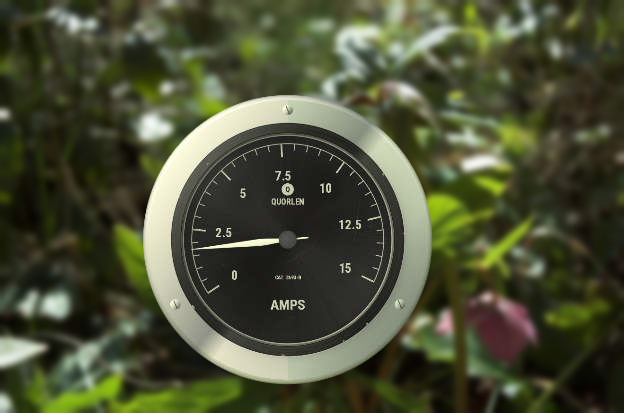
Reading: 1.75 A
